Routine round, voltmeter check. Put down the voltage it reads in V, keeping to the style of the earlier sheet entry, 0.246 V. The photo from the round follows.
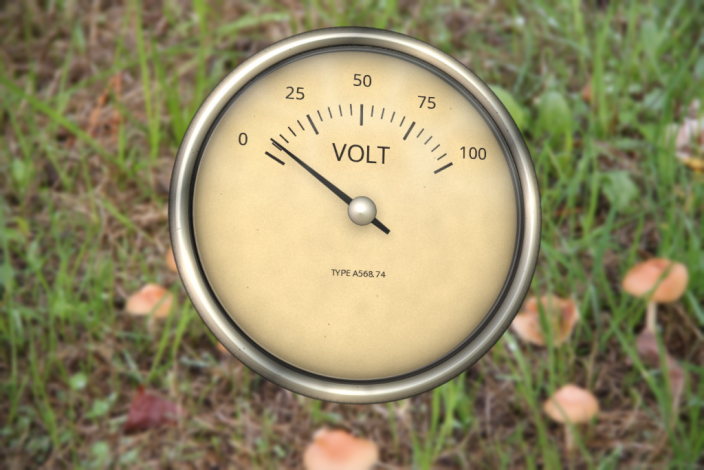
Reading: 5 V
